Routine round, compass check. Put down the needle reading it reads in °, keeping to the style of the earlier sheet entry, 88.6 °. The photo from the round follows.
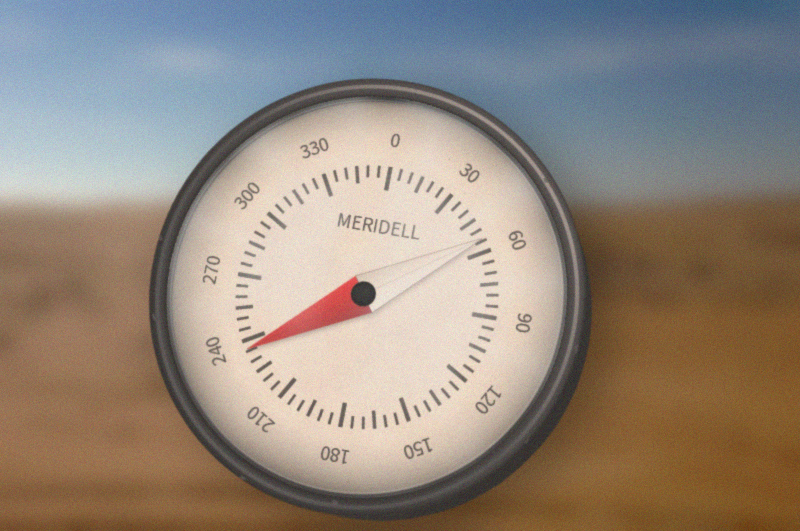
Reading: 235 °
